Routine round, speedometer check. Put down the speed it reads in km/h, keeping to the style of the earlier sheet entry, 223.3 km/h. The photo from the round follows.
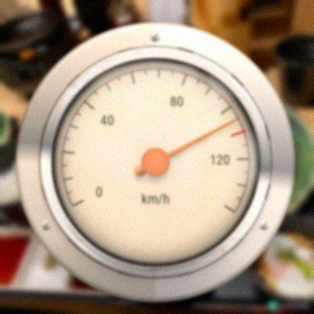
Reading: 105 km/h
